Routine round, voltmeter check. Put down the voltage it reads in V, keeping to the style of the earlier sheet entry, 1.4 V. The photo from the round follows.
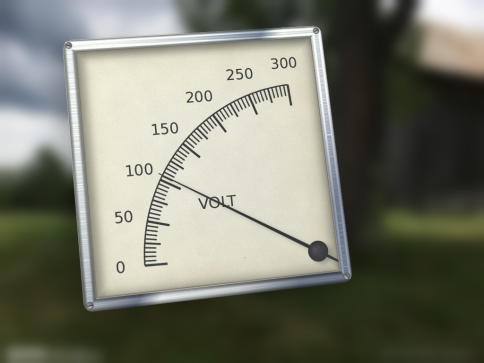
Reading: 105 V
